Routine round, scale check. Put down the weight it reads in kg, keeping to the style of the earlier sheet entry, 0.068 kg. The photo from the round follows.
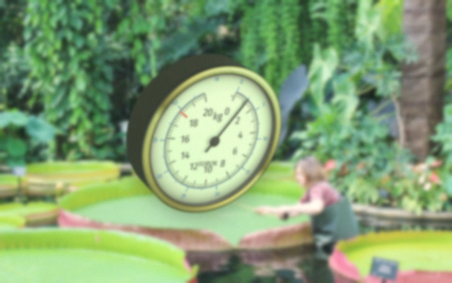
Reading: 1 kg
